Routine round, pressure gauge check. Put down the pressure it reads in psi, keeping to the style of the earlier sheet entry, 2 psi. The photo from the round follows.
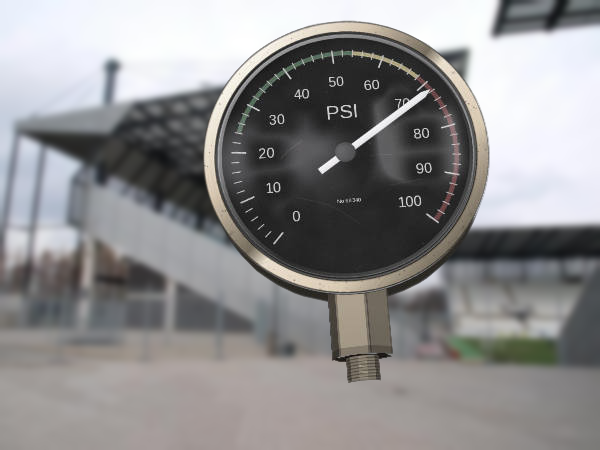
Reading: 72 psi
